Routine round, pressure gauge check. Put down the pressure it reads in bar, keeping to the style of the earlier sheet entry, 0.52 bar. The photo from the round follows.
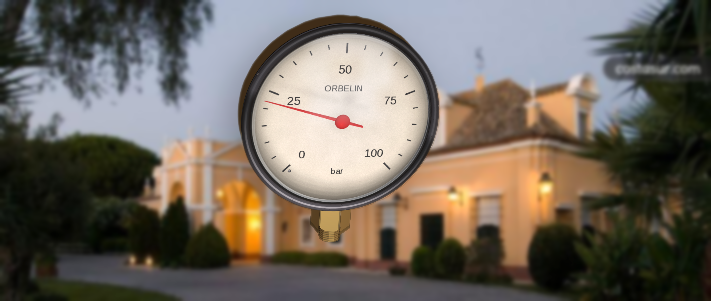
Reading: 22.5 bar
